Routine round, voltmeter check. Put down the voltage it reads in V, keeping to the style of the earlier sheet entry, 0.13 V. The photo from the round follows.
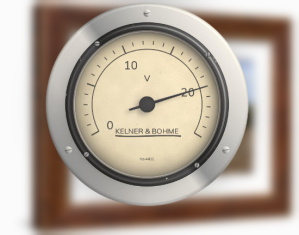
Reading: 20 V
